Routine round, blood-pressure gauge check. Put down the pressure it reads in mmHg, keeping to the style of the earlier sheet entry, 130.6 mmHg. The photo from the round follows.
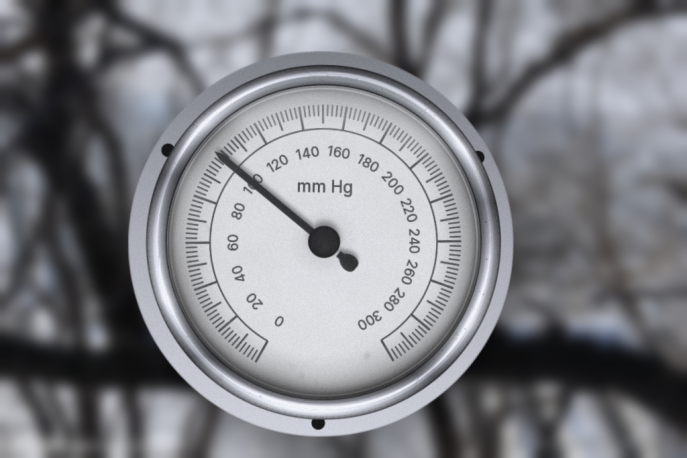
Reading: 100 mmHg
